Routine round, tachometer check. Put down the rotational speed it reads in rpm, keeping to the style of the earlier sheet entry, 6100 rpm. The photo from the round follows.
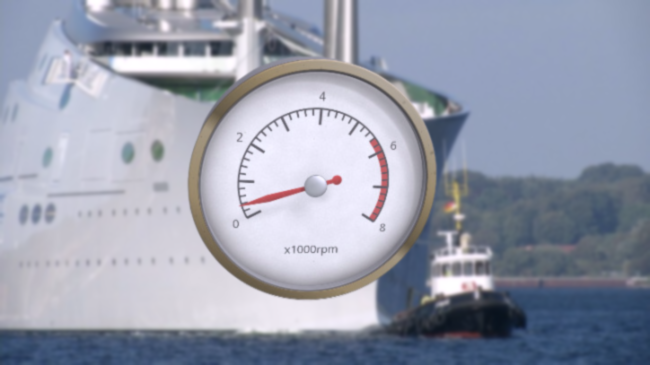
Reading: 400 rpm
